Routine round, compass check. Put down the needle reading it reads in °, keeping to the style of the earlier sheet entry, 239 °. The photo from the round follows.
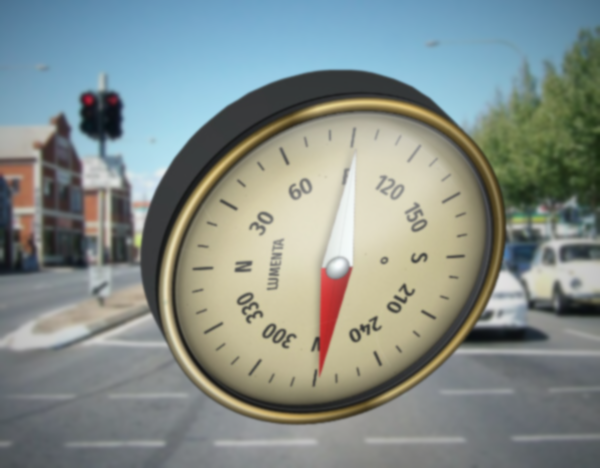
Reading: 270 °
